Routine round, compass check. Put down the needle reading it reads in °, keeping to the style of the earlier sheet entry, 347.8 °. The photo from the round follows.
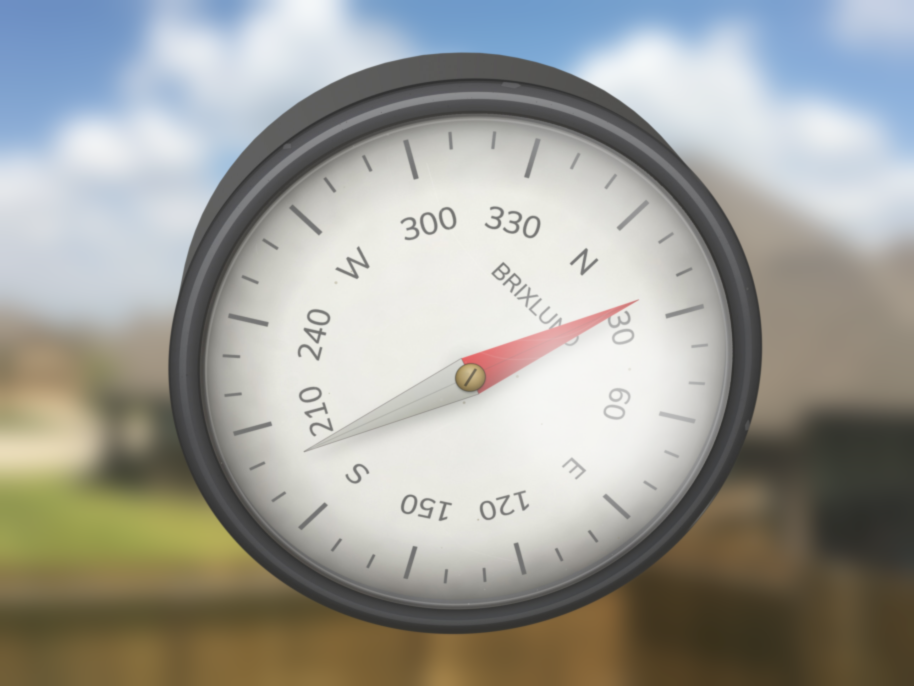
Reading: 20 °
